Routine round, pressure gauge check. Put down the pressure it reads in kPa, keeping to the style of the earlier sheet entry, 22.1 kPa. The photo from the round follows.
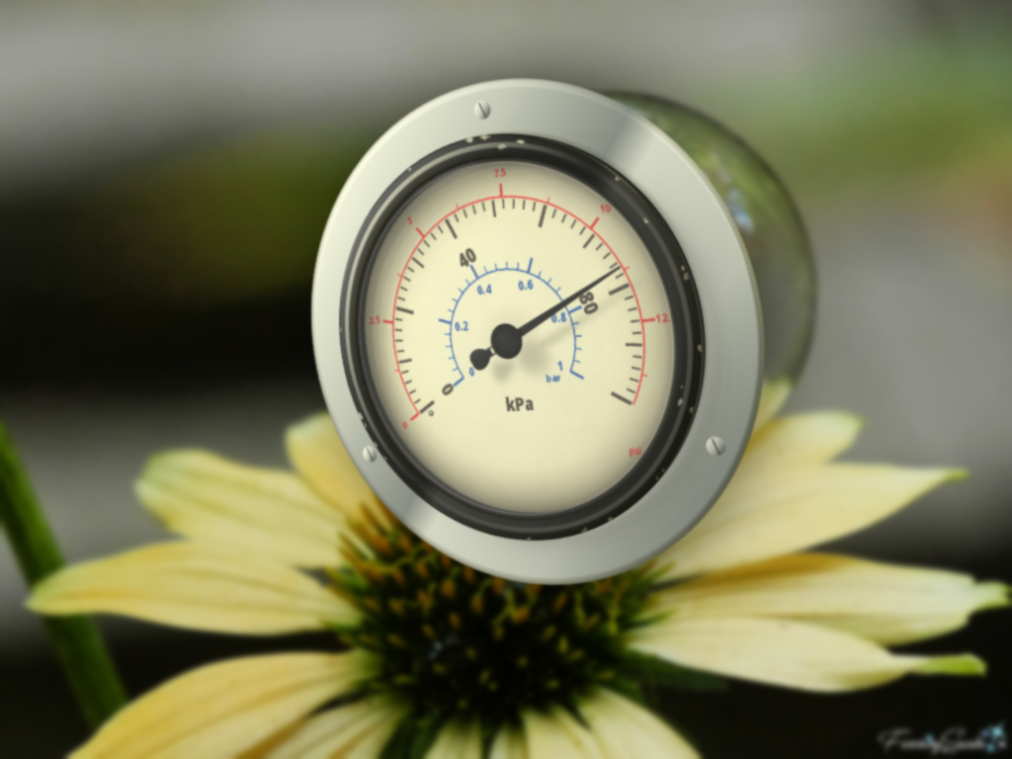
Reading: 77 kPa
